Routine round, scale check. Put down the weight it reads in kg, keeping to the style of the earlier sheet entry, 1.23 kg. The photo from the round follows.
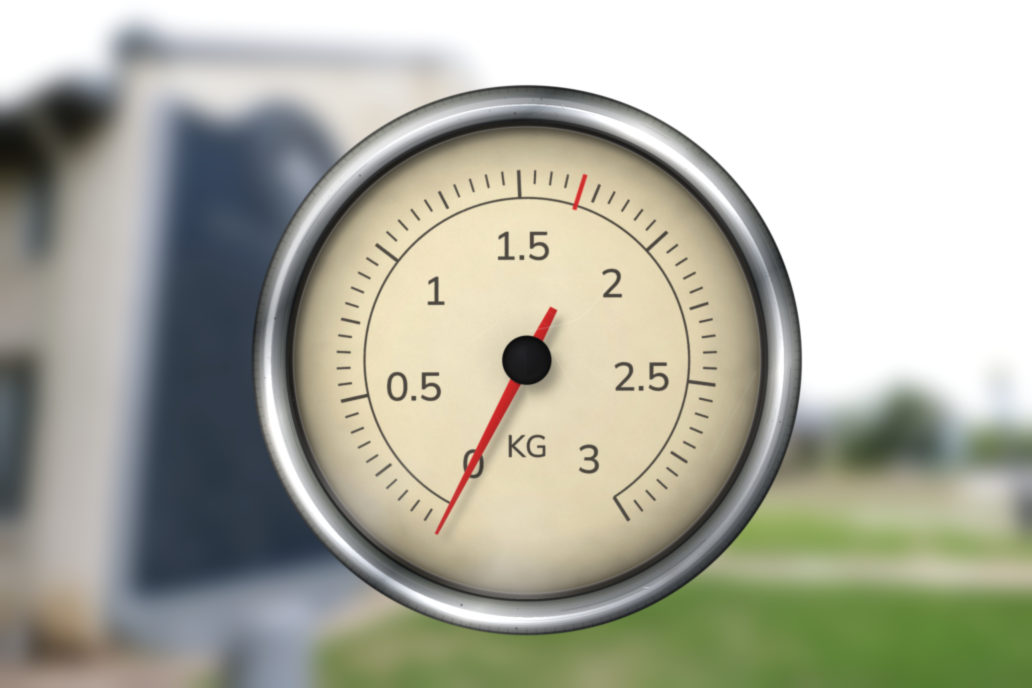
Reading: 0 kg
